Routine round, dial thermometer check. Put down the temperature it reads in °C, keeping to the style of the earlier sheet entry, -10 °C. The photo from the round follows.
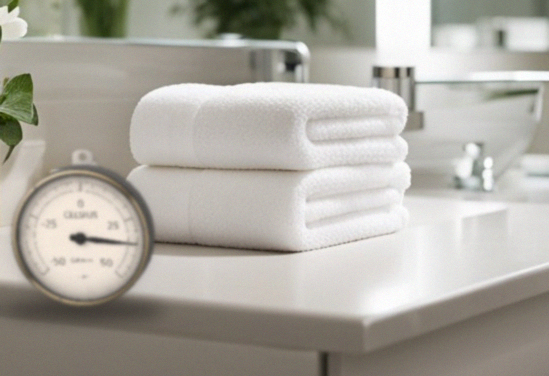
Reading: 35 °C
